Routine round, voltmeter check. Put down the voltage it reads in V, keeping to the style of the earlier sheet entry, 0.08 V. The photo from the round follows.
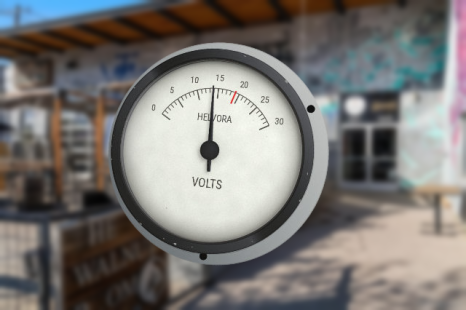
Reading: 14 V
